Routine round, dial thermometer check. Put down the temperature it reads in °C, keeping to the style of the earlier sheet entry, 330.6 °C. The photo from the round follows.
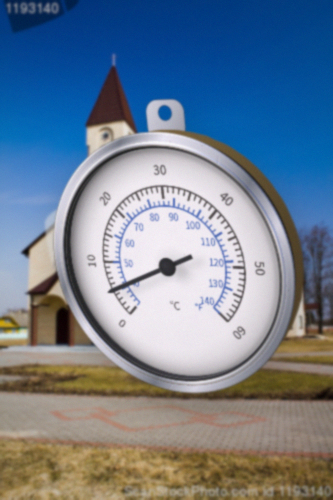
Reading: 5 °C
